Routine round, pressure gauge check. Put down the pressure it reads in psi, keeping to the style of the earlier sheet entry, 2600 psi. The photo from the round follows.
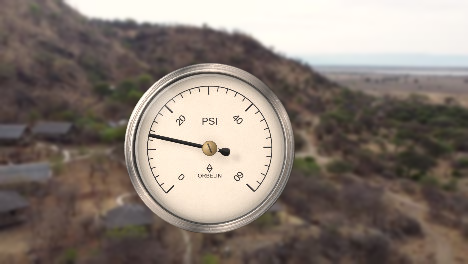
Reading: 13 psi
